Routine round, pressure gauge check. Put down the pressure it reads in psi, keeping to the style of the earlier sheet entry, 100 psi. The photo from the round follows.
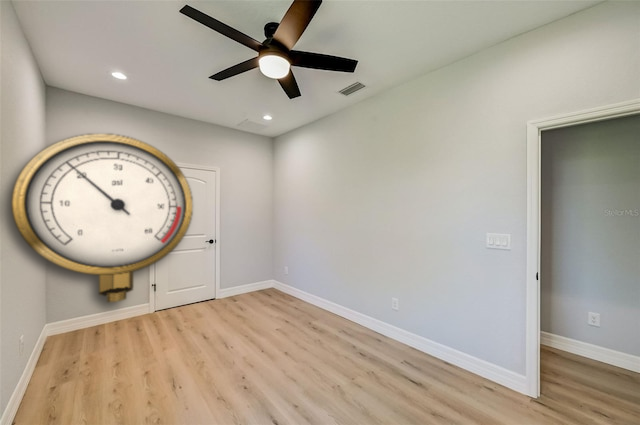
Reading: 20 psi
